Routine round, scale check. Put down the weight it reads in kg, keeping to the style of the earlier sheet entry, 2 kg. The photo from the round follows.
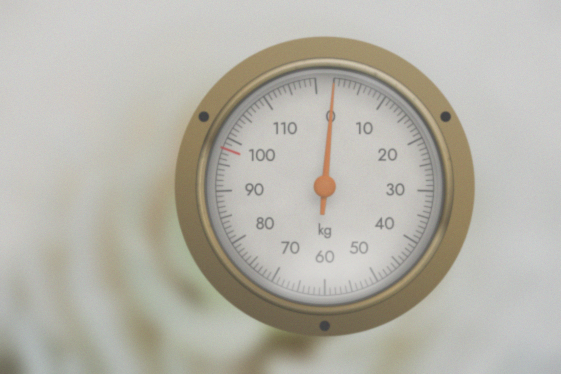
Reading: 0 kg
